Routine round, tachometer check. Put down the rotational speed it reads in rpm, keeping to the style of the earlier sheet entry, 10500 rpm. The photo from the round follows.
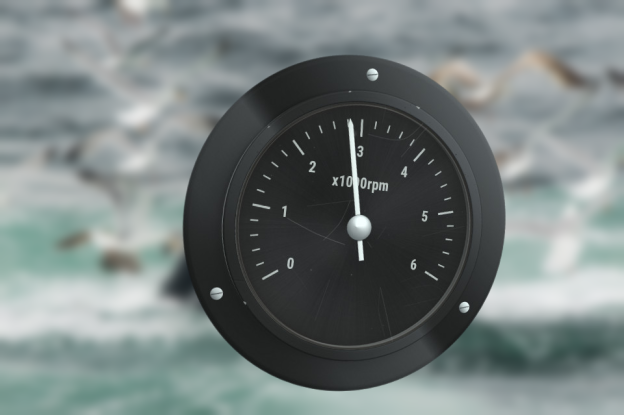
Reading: 2800 rpm
